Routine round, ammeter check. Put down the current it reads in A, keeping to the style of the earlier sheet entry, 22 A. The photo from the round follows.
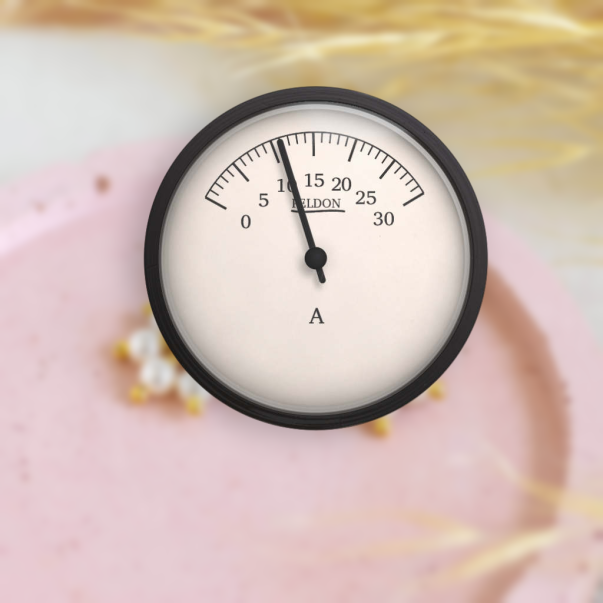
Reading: 11 A
